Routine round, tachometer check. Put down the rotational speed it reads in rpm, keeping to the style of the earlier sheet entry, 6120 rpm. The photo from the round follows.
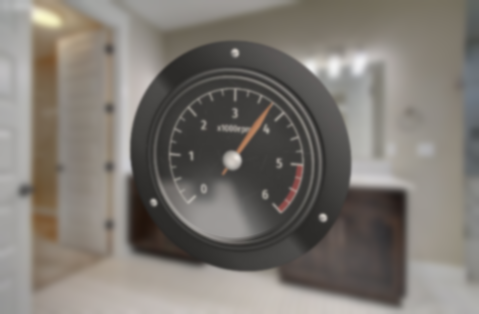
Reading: 3750 rpm
